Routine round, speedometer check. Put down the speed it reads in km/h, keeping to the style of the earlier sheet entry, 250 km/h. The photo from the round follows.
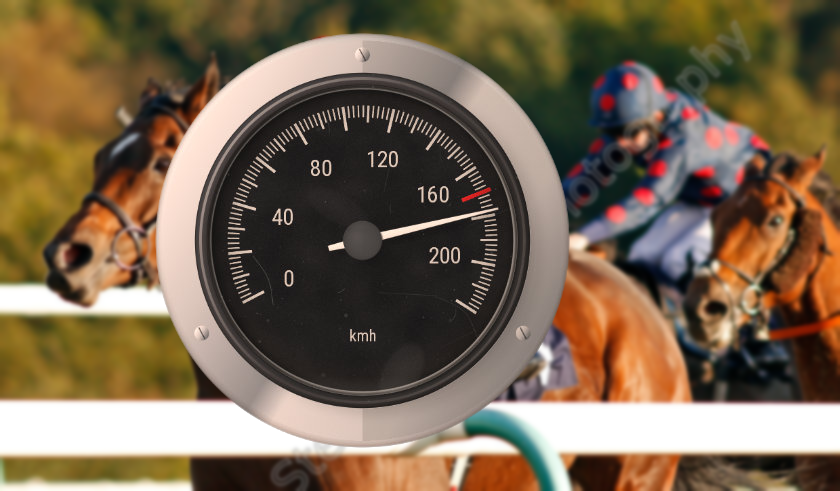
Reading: 178 km/h
